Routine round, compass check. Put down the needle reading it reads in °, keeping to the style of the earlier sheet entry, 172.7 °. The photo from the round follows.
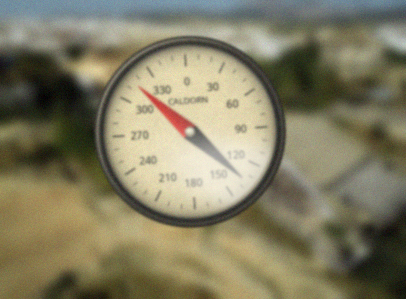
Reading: 315 °
